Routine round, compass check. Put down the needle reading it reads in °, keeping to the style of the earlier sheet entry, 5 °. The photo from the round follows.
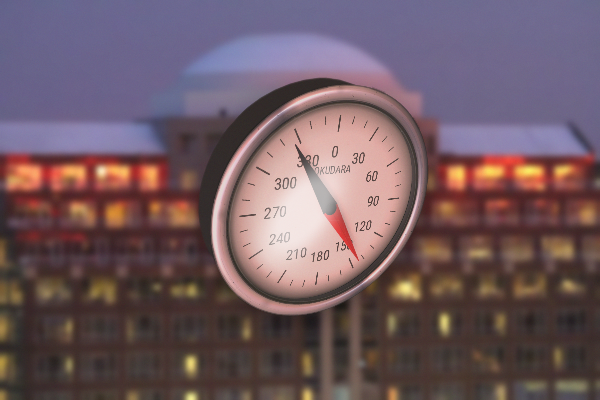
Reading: 145 °
